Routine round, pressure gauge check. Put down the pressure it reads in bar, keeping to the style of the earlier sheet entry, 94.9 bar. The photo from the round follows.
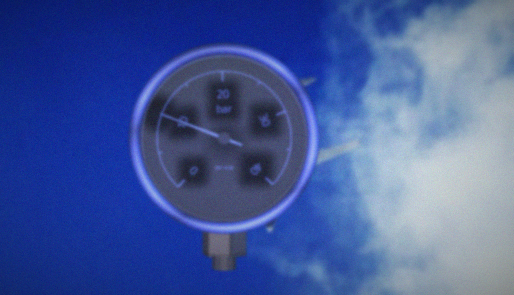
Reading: 10 bar
